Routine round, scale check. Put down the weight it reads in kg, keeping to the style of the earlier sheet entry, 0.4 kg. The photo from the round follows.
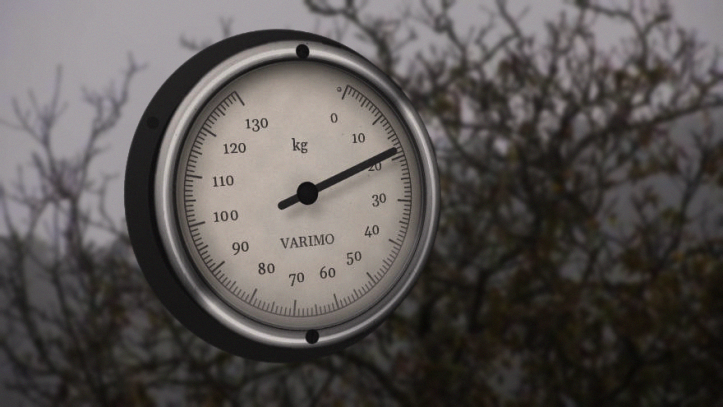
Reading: 18 kg
